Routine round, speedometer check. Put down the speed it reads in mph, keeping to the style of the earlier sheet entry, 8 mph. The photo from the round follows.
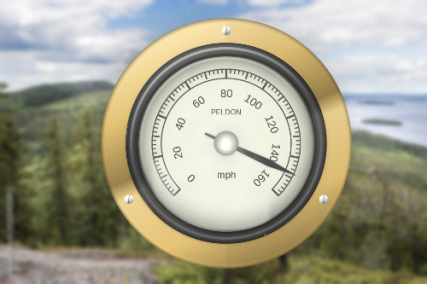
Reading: 148 mph
